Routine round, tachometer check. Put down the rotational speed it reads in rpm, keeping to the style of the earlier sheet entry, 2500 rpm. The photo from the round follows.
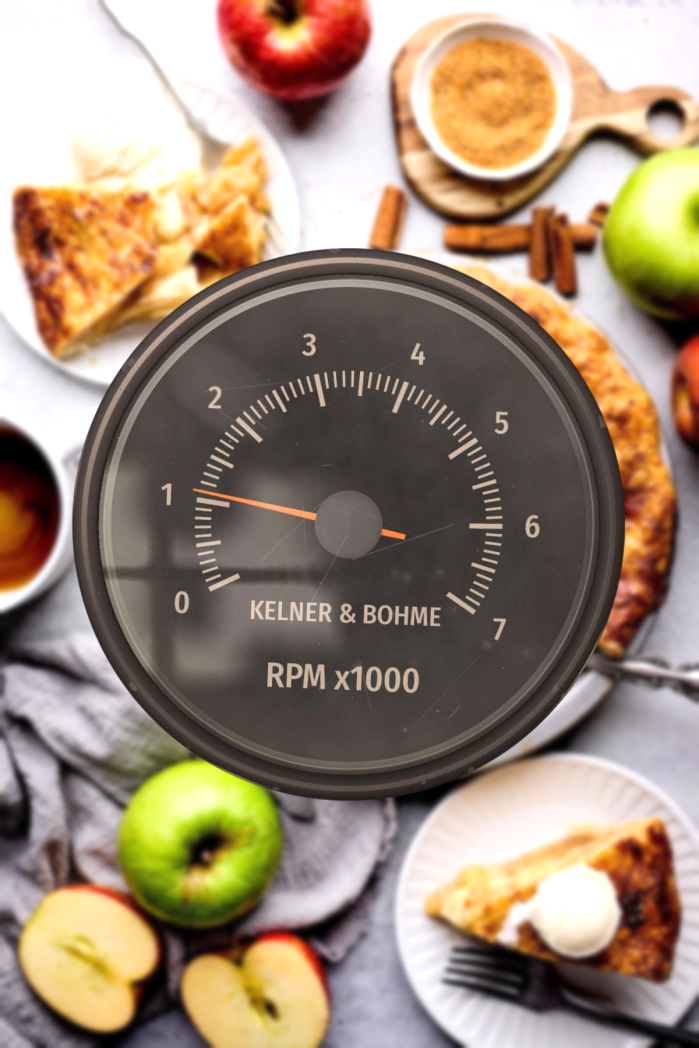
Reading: 1100 rpm
